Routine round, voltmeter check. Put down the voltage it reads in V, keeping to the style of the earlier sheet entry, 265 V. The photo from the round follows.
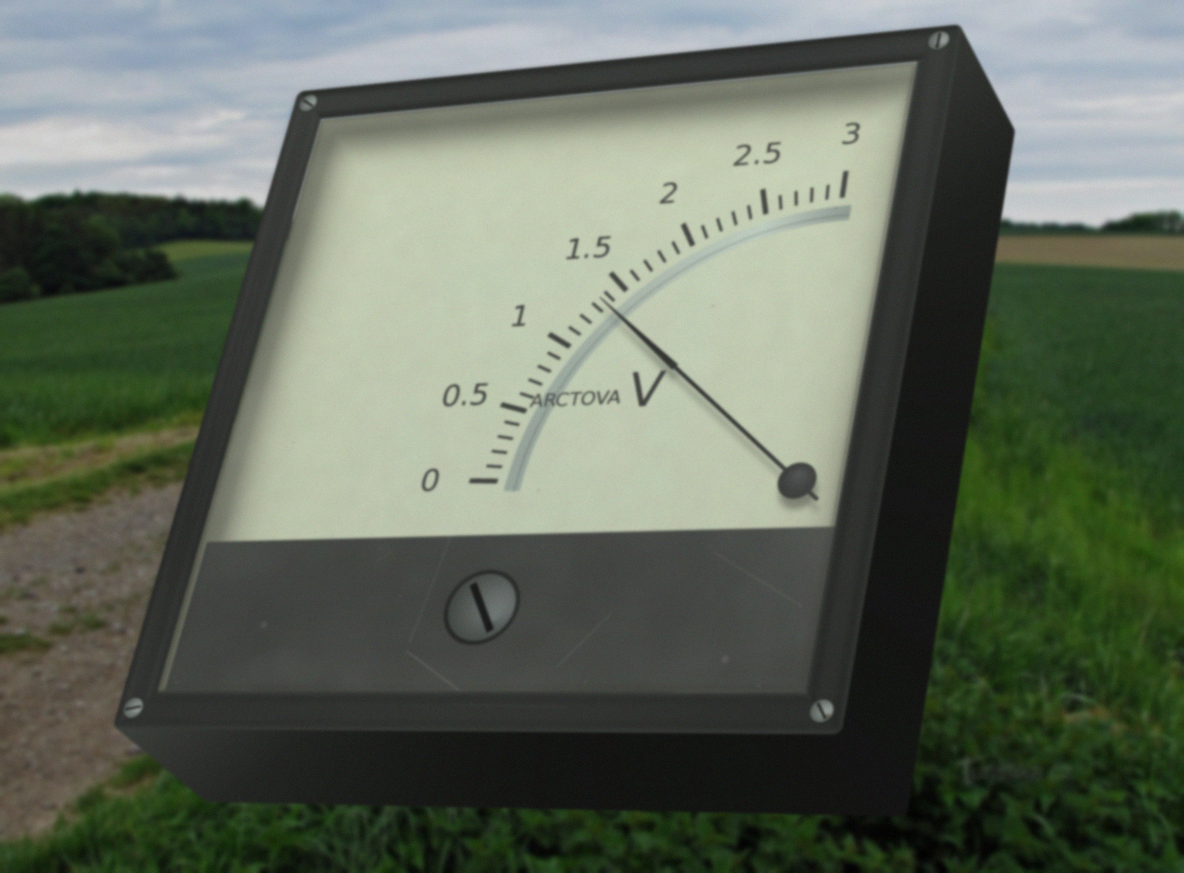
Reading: 1.35 V
